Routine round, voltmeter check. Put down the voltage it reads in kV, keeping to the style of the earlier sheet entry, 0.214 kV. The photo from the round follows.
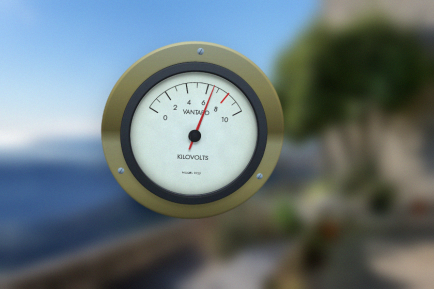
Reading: 6.5 kV
